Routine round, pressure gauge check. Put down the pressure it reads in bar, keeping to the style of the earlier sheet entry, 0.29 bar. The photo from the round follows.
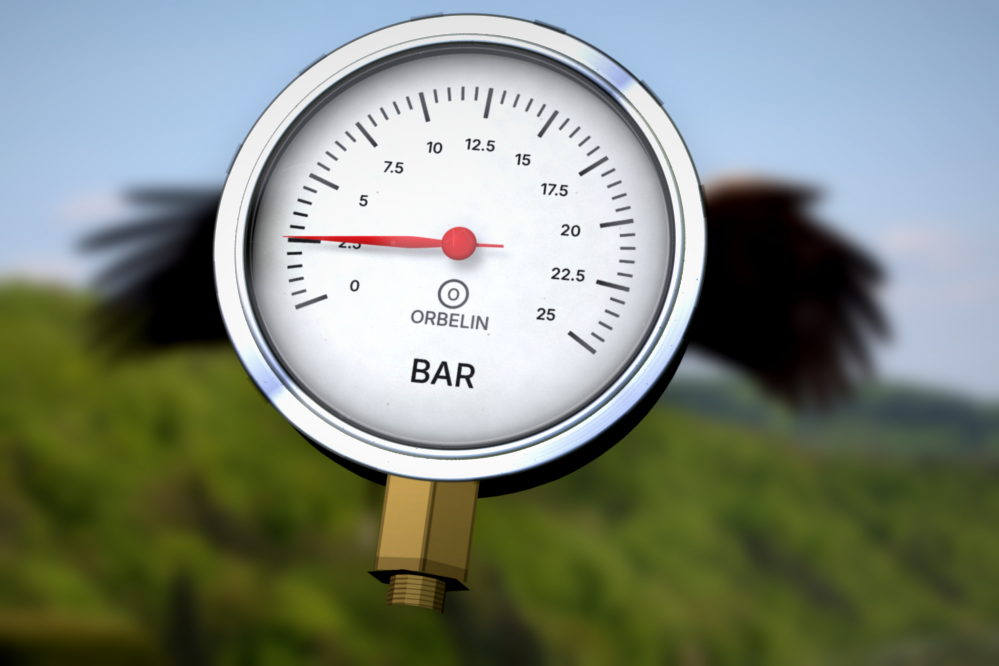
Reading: 2.5 bar
